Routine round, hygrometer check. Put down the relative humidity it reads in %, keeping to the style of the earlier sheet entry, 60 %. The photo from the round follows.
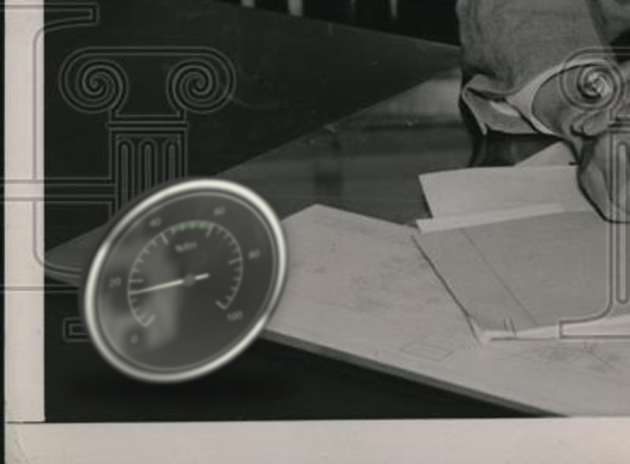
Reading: 16 %
